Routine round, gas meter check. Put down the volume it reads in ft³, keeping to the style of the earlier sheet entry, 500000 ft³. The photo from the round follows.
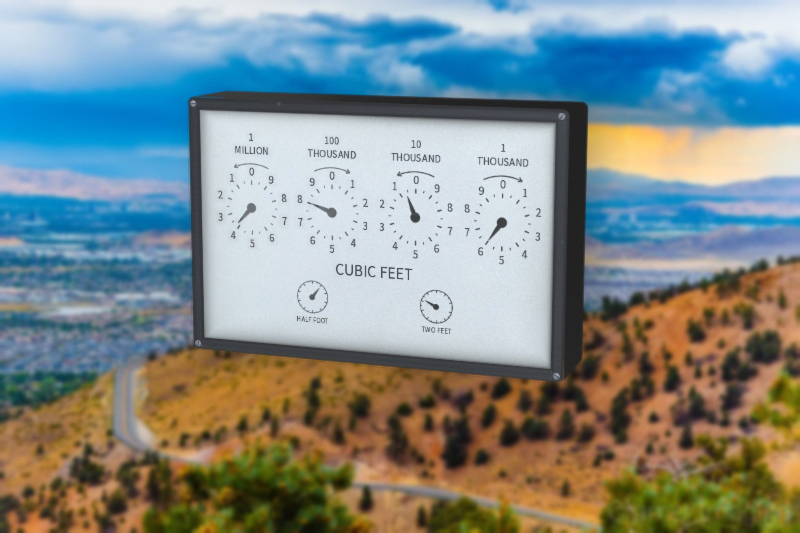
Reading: 380600 ft³
